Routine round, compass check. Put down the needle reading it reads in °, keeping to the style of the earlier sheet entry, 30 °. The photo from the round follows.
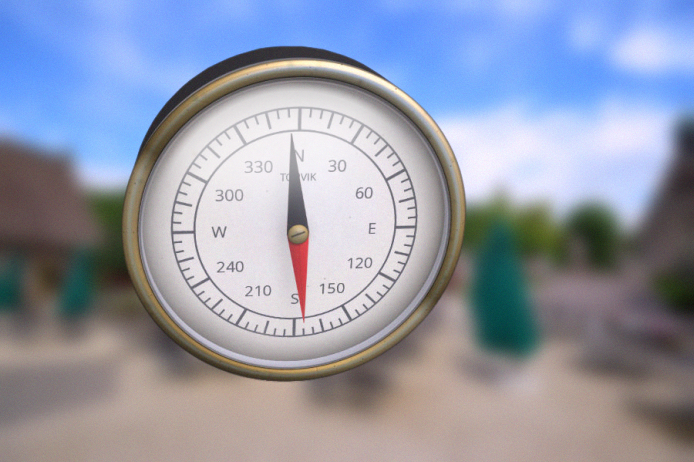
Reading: 175 °
